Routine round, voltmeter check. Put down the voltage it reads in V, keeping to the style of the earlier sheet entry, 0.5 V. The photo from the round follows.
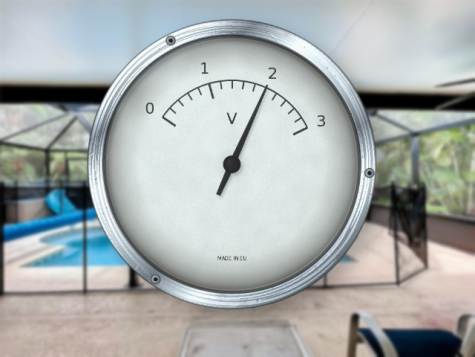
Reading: 2 V
